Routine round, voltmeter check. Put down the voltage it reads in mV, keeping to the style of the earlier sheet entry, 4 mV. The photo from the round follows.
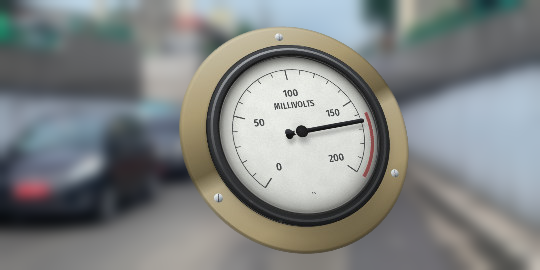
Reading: 165 mV
